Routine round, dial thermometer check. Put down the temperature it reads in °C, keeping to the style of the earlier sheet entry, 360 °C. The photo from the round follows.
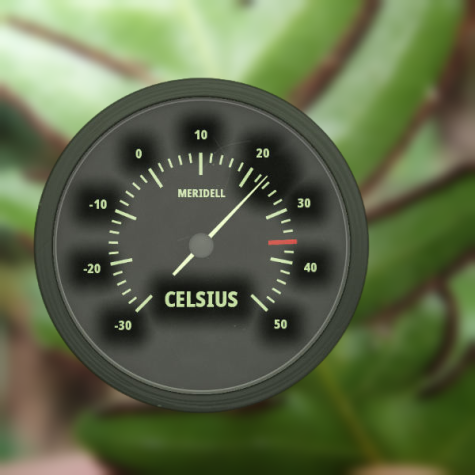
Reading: 23 °C
